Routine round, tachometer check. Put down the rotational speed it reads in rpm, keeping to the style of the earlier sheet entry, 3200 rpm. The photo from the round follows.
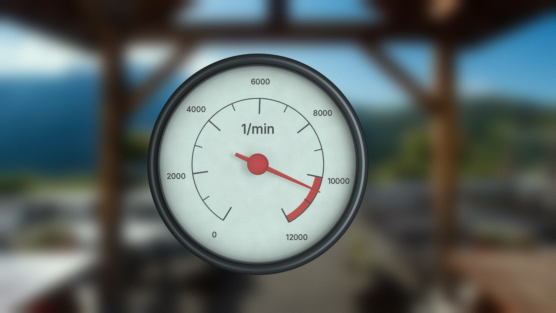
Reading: 10500 rpm
